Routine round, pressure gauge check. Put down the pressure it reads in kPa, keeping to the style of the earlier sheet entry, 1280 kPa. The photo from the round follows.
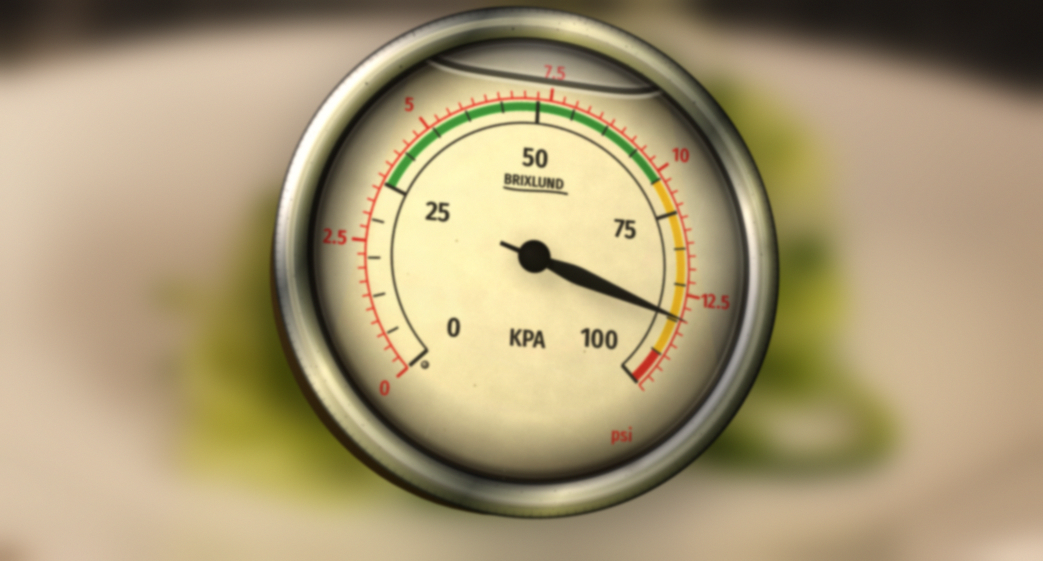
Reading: 90 kPa
